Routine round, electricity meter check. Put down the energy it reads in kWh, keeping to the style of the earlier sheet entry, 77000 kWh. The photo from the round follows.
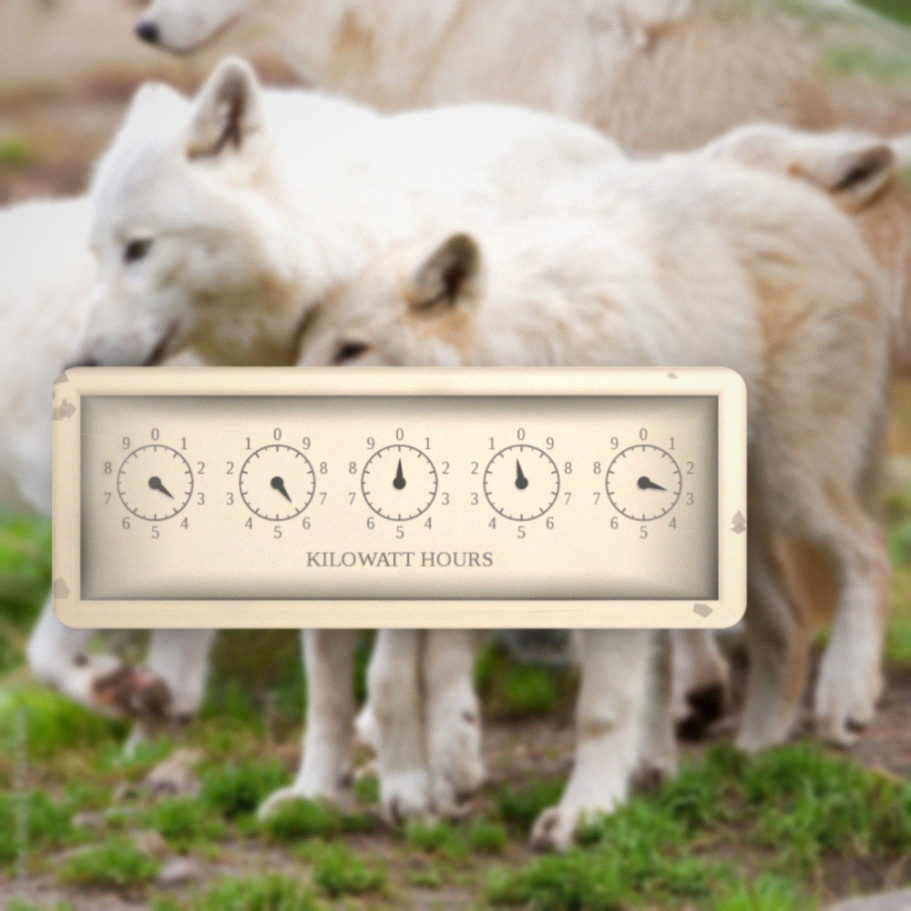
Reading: 36003 kWh
